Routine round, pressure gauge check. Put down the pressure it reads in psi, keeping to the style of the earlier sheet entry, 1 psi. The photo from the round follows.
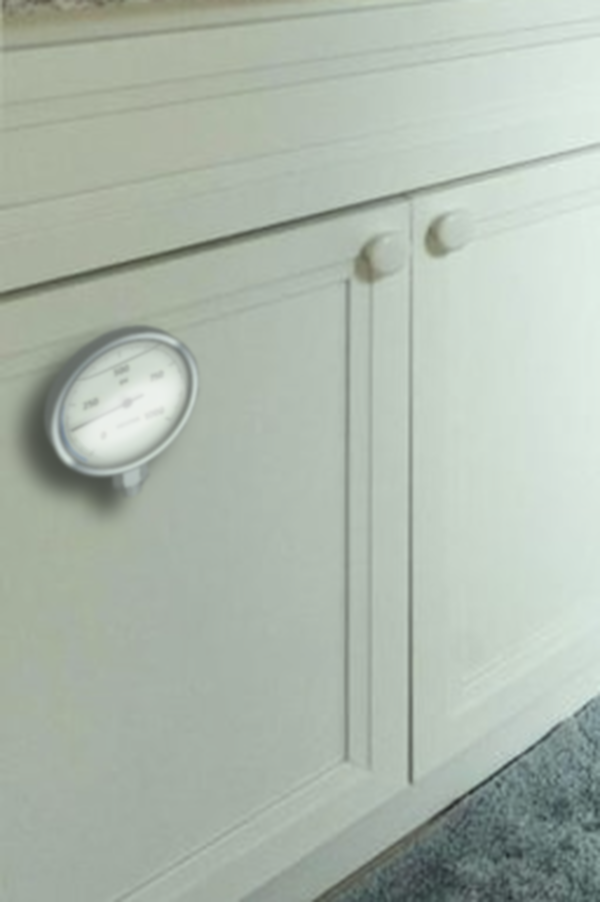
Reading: 150 psi
